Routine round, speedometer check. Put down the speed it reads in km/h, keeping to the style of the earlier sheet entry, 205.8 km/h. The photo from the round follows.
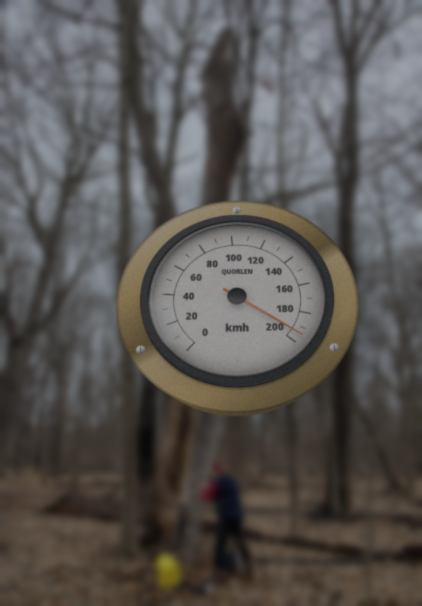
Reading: 195 km/h
